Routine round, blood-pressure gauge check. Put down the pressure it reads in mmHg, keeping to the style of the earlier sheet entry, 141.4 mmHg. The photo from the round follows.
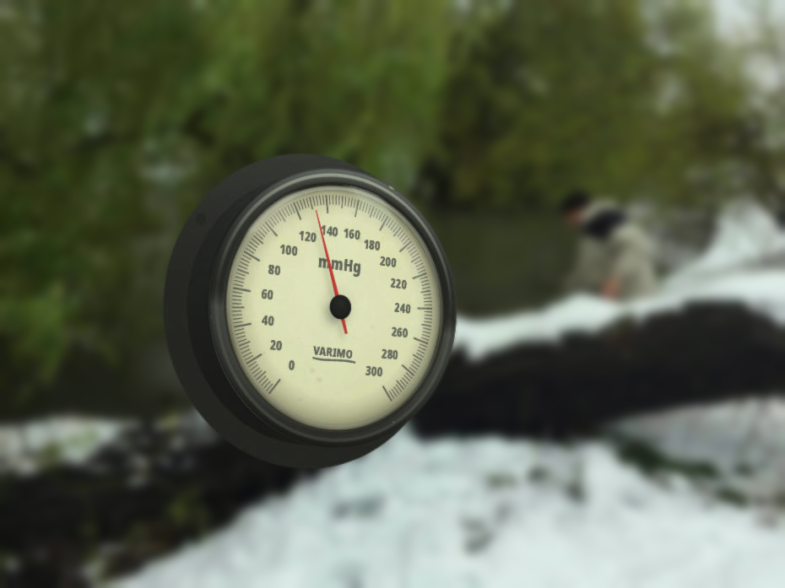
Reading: 130 mmHg
